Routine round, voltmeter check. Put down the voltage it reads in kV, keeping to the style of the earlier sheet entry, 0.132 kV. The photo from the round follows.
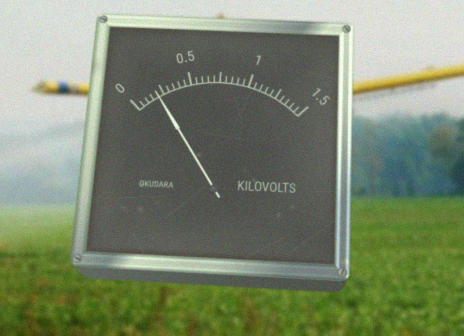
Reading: 0.2 kV
